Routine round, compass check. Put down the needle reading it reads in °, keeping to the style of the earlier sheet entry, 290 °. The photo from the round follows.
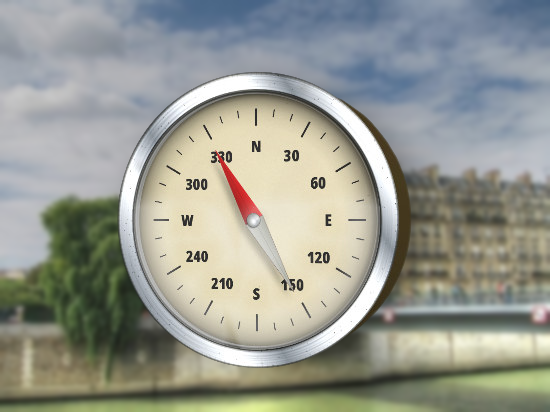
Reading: 330 °
